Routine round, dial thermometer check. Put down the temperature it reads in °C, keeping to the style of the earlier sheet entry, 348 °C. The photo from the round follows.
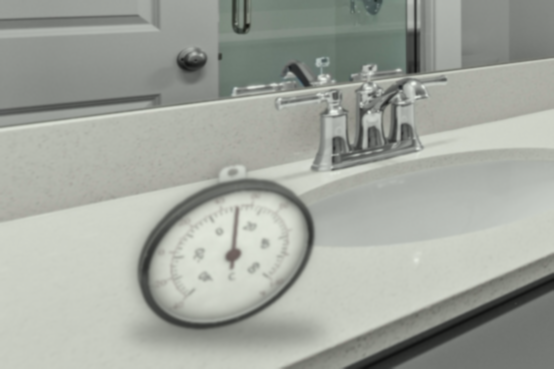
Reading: 10 °C
